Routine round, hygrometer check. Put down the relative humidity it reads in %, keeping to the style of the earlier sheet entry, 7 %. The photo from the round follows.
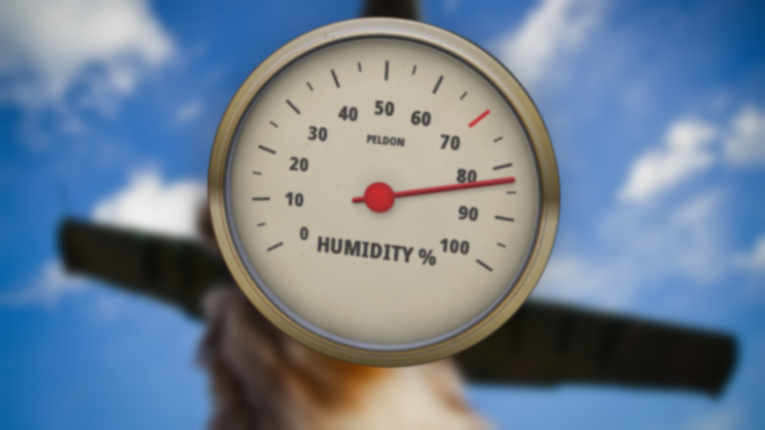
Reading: 82.5 %
